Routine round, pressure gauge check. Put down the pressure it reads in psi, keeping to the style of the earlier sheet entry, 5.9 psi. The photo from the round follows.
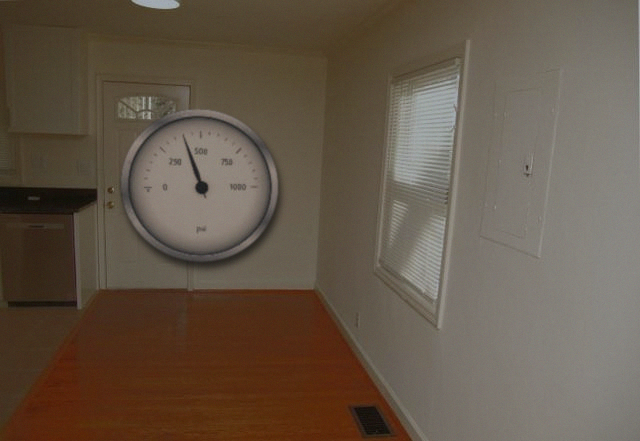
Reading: 400 psi
